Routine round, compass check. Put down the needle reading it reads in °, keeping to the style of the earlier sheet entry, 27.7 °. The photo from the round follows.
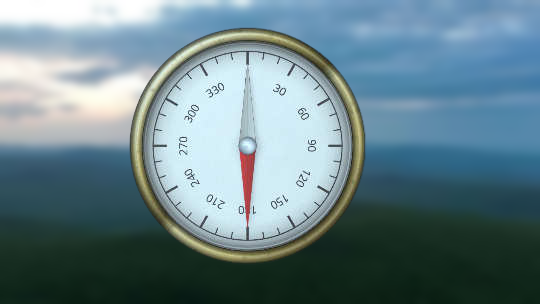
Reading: 180 °
